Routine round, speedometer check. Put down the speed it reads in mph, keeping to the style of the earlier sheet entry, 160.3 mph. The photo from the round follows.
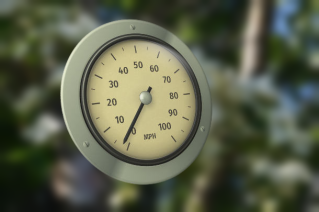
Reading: 2.5 mph
